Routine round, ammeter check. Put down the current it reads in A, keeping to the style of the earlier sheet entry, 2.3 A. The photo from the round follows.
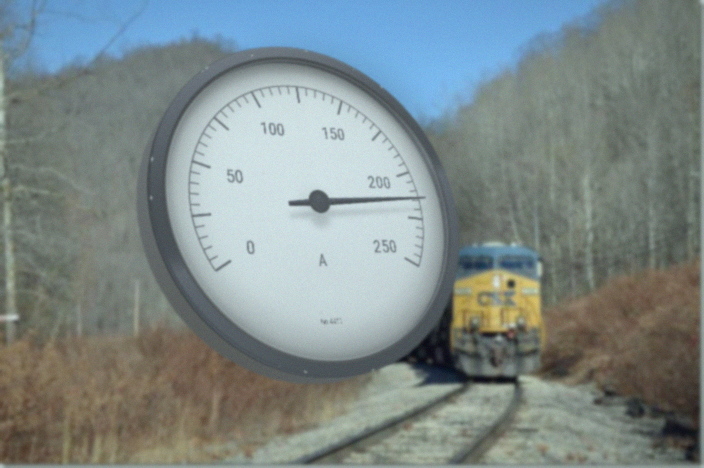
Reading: 215 A
